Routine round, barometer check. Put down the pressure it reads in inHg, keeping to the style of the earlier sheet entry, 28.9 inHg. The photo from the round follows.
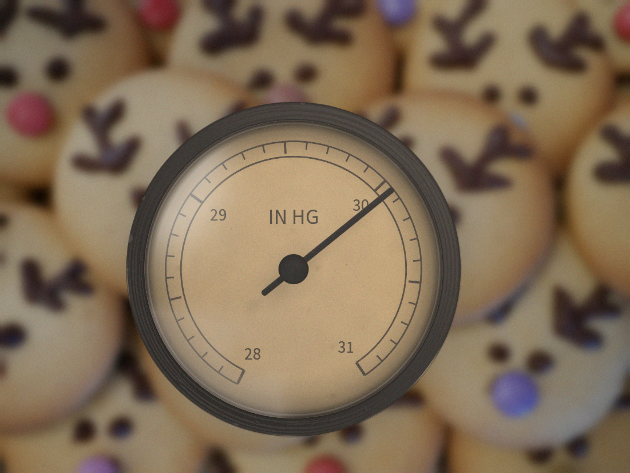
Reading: 30.05 inHg
